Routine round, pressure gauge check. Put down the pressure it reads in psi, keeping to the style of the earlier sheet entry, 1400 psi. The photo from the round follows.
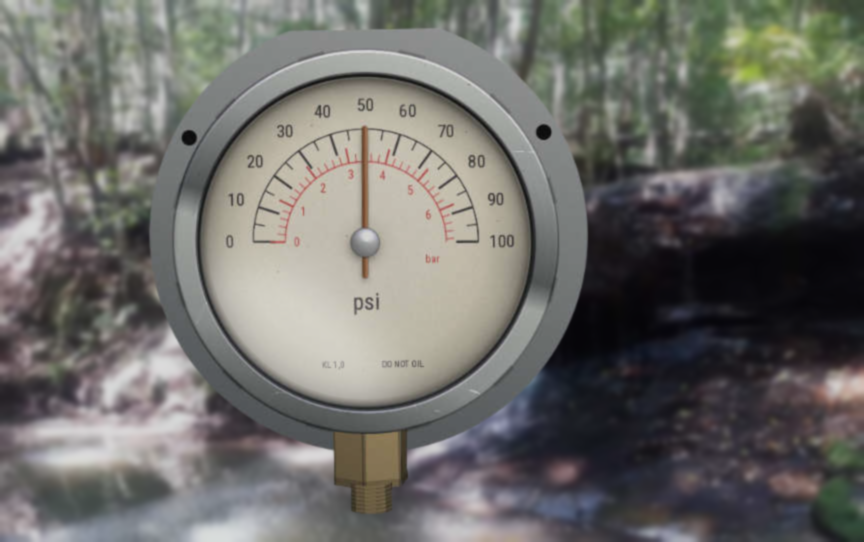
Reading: 50 psi
